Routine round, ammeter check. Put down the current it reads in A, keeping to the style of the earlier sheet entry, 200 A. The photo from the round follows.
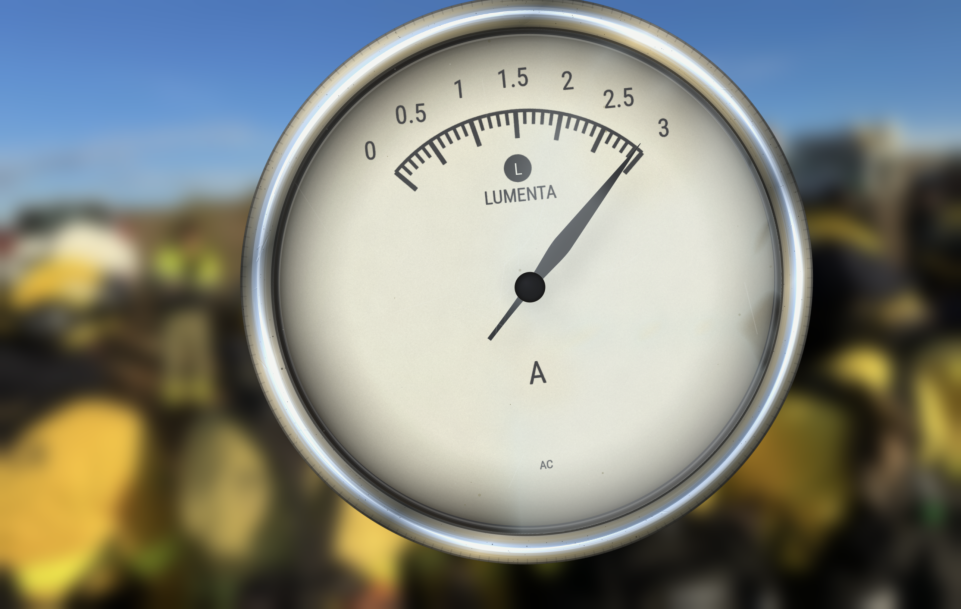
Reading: 2.9 A
